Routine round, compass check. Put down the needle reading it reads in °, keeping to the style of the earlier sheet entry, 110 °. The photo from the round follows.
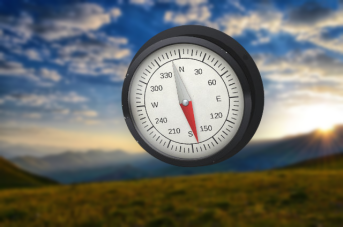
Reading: 170 °
